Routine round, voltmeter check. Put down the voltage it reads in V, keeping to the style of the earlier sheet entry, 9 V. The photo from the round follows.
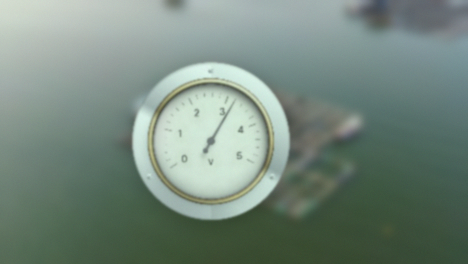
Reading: 3.2 V
